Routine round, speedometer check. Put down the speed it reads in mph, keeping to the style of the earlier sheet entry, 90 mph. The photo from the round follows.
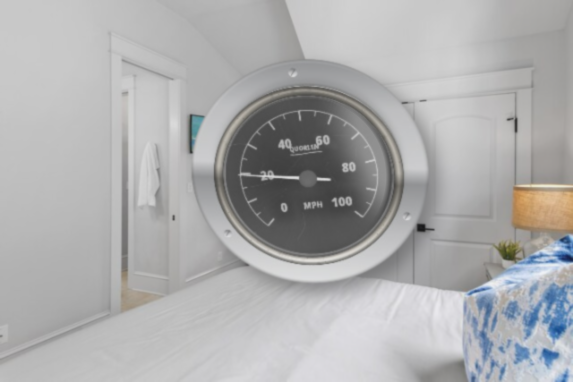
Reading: 20 mph
